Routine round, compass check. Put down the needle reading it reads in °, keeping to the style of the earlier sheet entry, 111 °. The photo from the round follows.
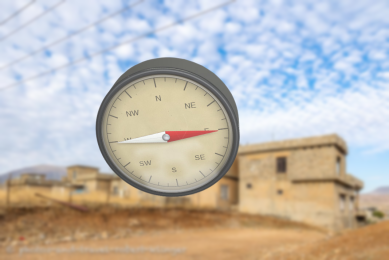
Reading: 90 °
